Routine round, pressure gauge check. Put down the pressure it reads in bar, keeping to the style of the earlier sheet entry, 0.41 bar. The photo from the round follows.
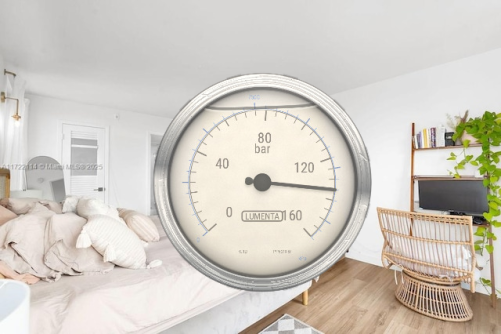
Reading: 135 bar
